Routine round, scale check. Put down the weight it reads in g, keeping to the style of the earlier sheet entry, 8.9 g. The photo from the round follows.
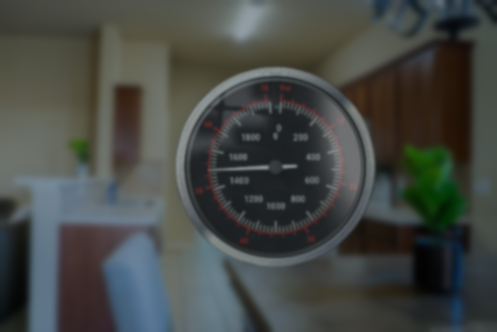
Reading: 1500 g
